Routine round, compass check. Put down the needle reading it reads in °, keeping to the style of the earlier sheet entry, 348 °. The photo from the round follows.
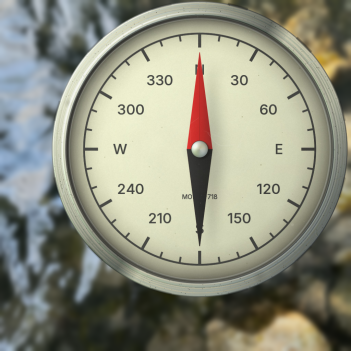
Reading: 0 °
